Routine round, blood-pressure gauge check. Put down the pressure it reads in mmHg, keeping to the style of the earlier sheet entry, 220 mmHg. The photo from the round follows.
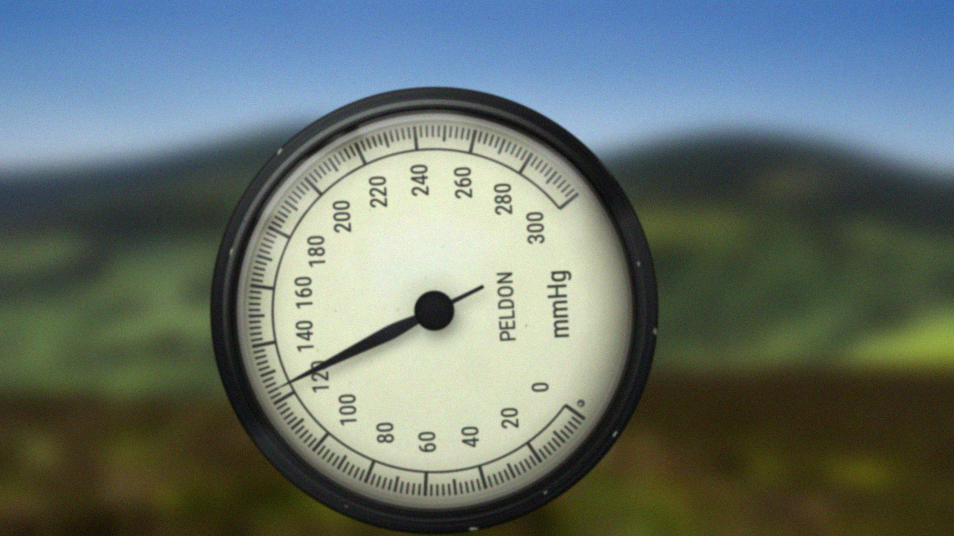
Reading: 124 mmHg
